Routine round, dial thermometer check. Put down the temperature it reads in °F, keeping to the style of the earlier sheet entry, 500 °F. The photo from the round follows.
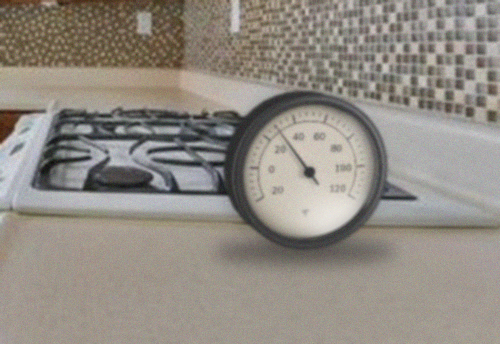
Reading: 28 °F
